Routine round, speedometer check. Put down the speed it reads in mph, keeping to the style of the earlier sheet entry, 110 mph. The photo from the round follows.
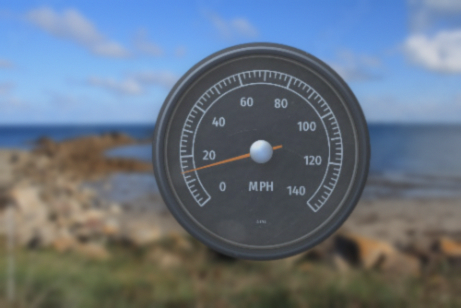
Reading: 14 mph
